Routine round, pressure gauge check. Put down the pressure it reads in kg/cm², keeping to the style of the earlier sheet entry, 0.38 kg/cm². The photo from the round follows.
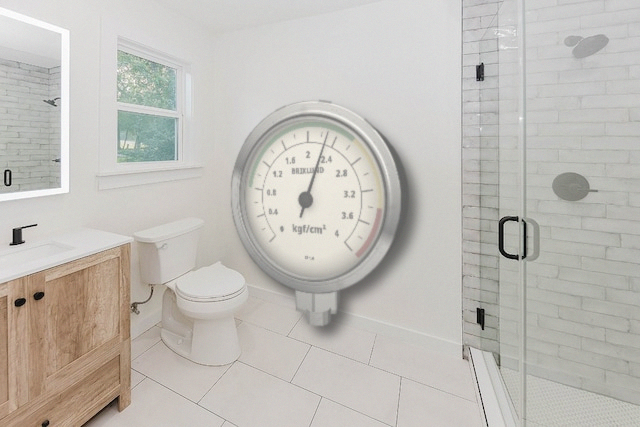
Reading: 2.3 kg/cm²
